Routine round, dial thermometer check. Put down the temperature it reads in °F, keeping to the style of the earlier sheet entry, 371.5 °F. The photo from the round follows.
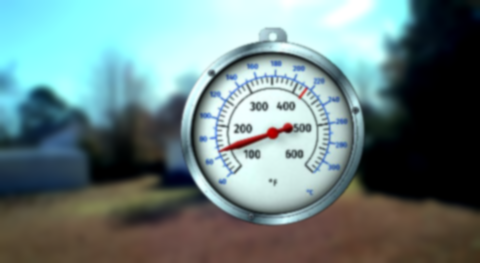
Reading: 150 °F
